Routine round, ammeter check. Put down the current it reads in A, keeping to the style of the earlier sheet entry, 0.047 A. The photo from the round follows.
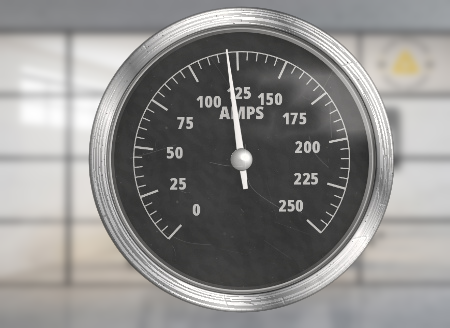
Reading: 120 A
